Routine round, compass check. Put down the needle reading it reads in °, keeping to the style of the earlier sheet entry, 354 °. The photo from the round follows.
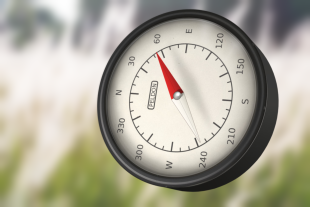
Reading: 55 °
